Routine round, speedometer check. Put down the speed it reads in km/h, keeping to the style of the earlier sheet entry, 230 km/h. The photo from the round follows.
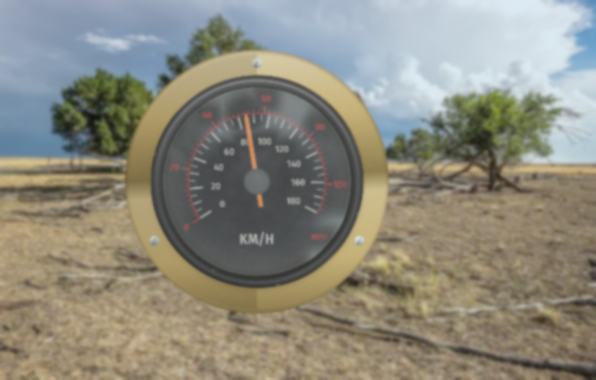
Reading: 85 km/h
